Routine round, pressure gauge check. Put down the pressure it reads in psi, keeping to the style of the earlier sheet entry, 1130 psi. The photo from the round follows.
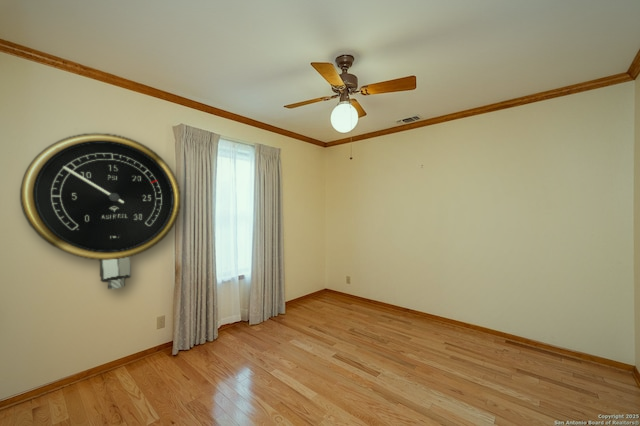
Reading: 9 psi
